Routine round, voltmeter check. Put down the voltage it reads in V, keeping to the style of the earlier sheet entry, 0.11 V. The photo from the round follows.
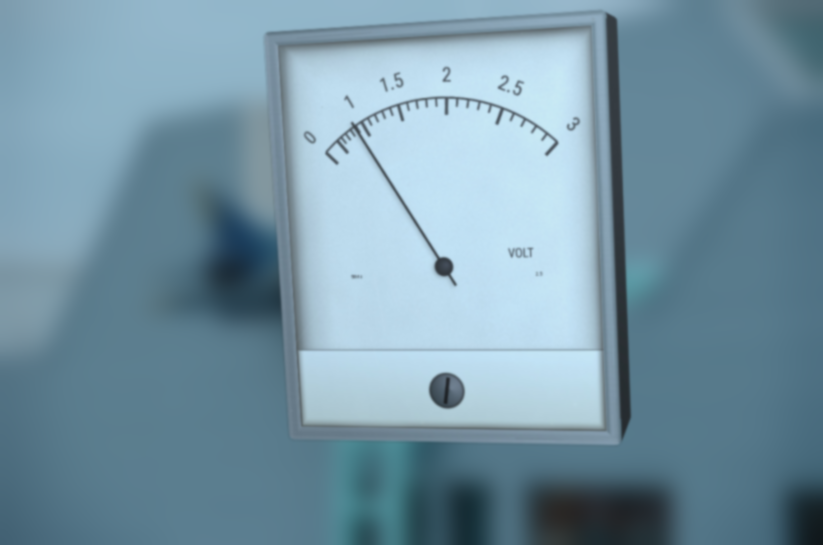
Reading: 0.9 V
